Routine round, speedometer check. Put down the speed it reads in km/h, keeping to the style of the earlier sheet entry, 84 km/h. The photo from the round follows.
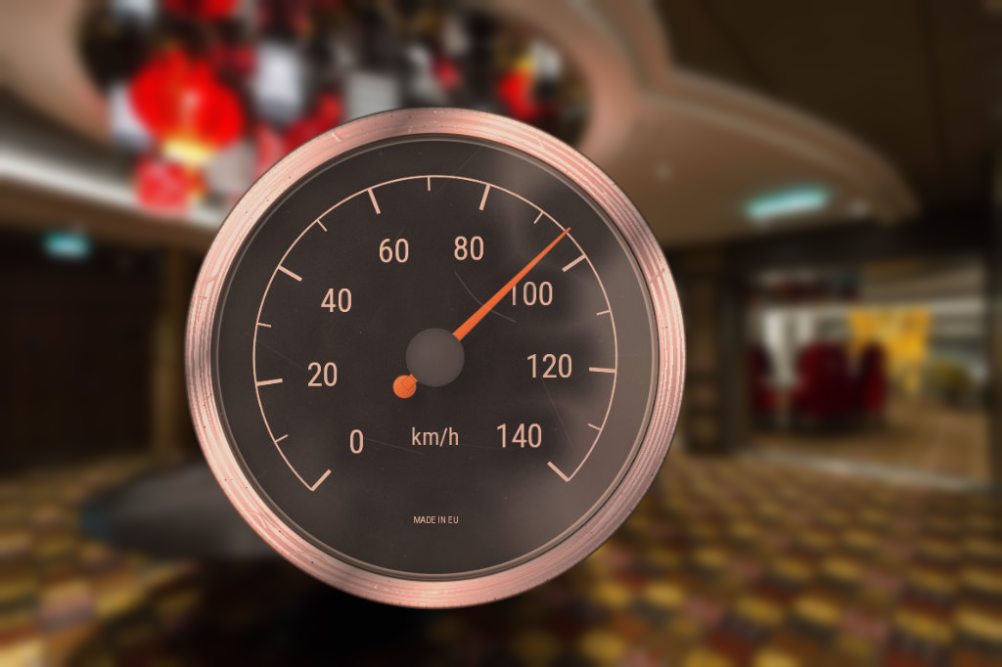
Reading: 95 km/h
